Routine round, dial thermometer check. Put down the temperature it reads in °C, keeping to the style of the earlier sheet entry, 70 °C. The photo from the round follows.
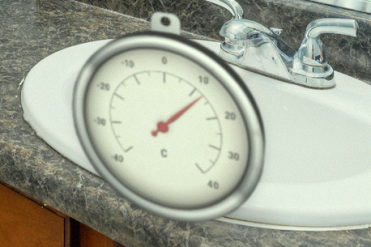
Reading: 12.5 °C
